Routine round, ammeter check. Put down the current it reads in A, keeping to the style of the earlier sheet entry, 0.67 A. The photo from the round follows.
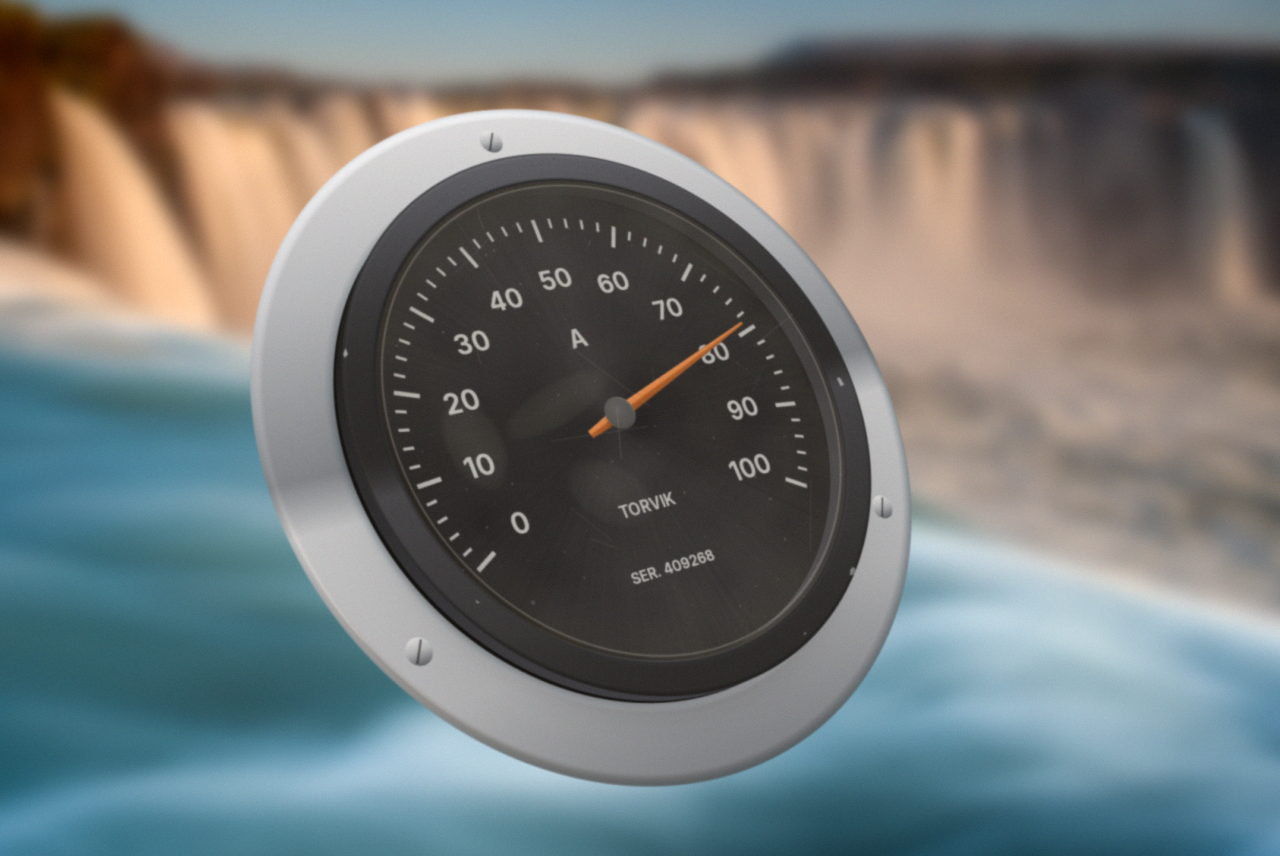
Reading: 79 A
